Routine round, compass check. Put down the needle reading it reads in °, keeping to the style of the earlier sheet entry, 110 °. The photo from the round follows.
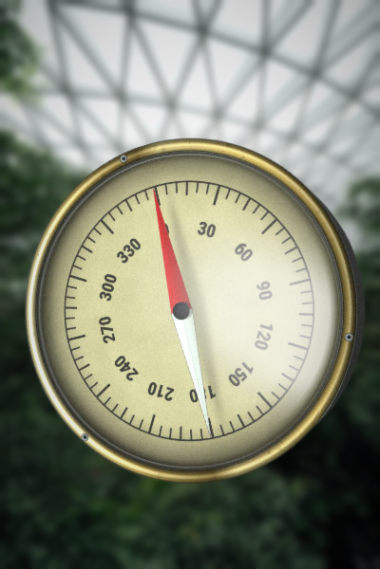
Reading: 0 °
